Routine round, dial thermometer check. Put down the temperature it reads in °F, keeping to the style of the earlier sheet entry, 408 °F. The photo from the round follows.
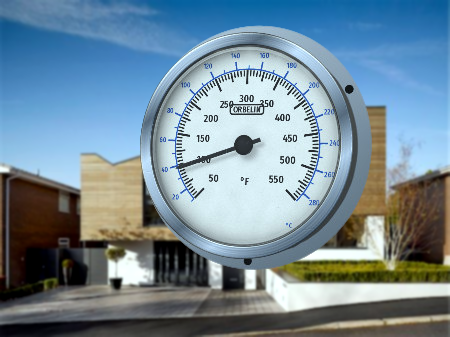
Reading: 100 °F
